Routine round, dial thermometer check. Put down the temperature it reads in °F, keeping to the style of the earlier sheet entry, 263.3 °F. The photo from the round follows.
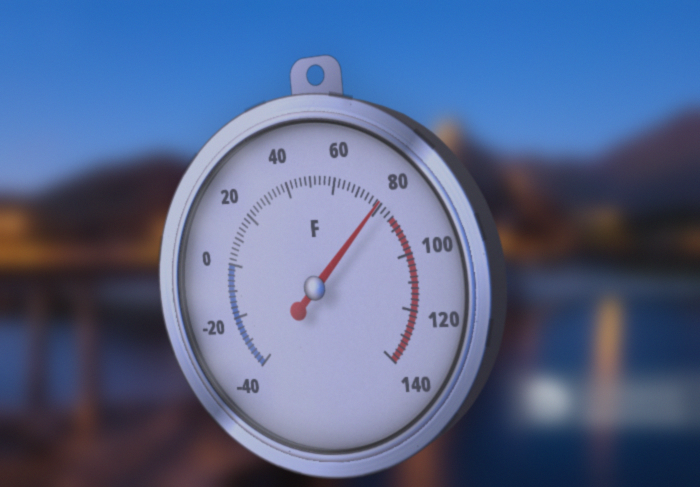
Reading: 80 °F
